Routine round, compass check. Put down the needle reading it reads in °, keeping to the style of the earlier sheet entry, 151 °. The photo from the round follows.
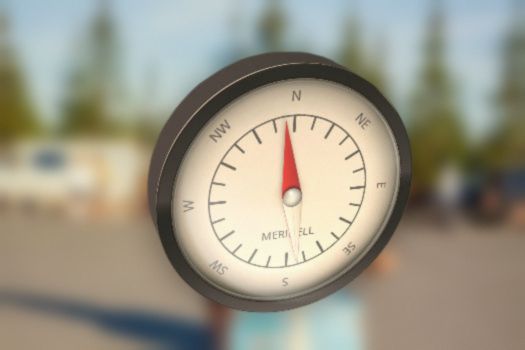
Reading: 352.5 °
